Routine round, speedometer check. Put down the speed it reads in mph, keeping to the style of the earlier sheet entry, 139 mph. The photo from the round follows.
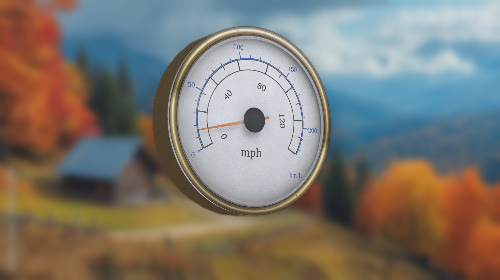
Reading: 10 mph
